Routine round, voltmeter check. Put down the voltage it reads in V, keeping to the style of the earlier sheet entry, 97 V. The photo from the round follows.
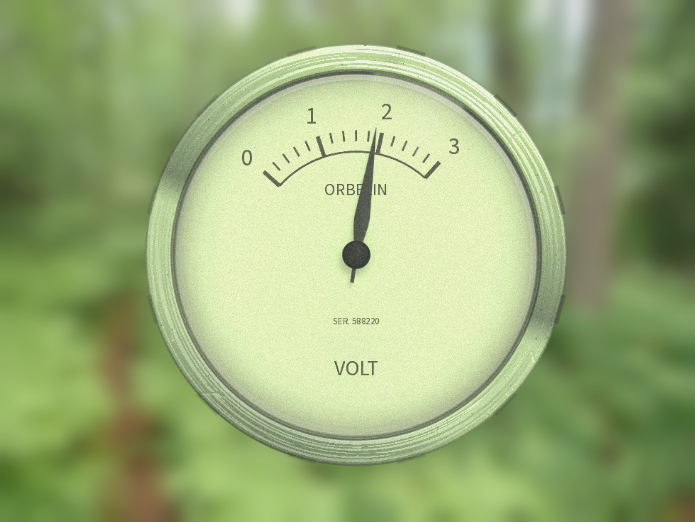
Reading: 1.9 V
